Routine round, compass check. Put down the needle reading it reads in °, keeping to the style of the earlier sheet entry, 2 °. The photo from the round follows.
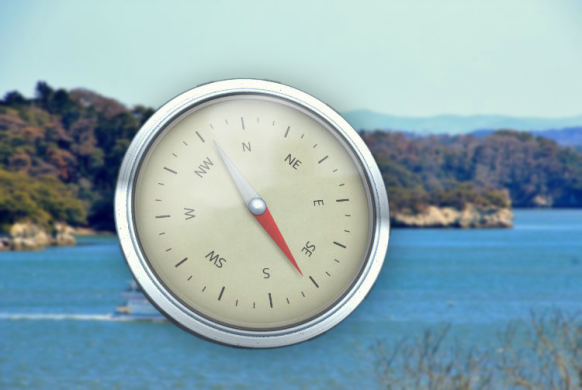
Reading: 155 °
